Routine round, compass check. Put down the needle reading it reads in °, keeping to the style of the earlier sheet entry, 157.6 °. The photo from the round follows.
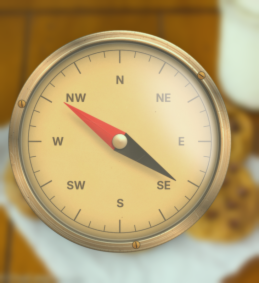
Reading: 305 °
